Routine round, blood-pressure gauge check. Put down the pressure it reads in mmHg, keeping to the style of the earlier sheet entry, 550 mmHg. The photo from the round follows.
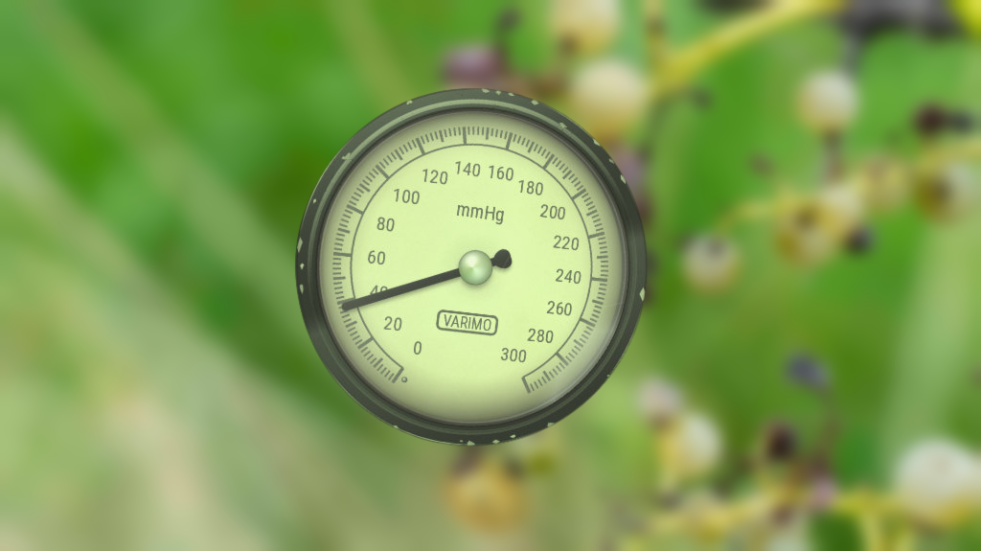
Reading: 38 mmHg
